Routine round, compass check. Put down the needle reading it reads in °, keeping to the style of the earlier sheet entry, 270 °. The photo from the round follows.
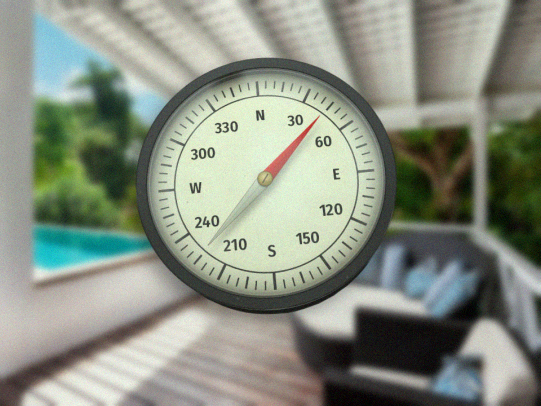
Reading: 45 °
